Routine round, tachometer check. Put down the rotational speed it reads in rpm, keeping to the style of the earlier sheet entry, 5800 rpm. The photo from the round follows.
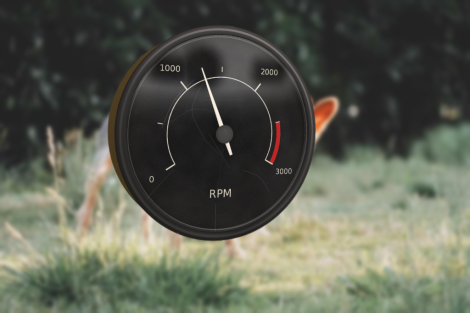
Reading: 1250 rpm
